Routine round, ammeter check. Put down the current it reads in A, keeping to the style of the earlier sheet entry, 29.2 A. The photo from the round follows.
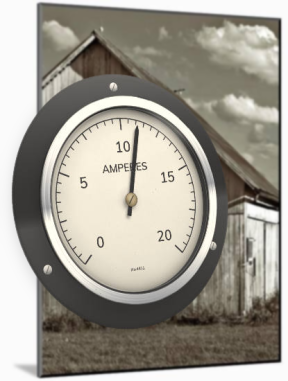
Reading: 11 A
